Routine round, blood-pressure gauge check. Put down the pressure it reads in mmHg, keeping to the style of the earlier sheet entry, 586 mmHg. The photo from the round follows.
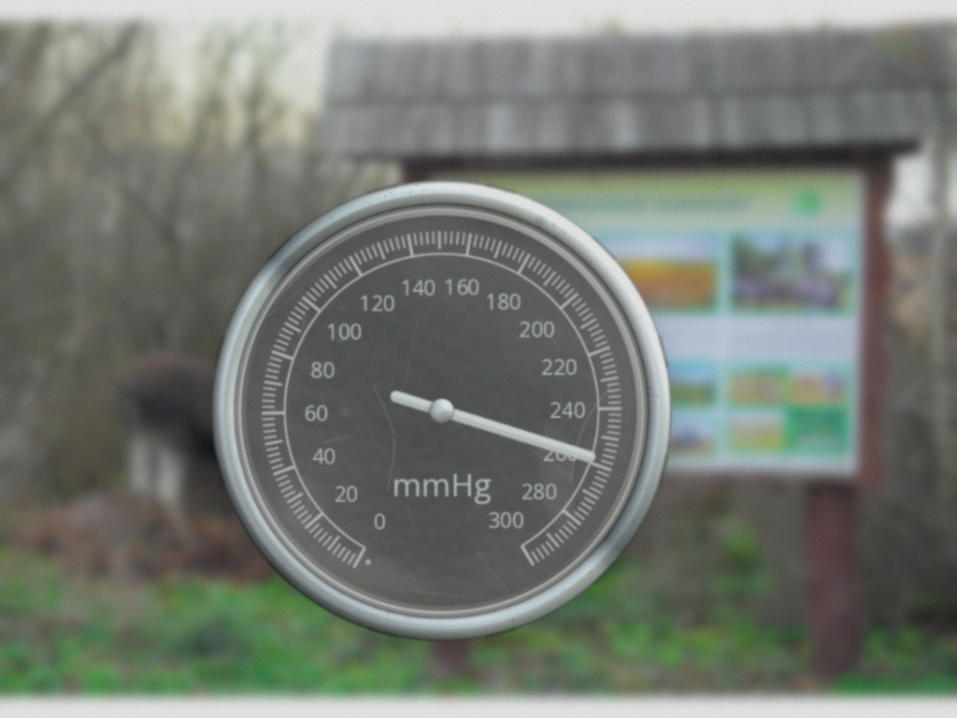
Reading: 258 mmHg
